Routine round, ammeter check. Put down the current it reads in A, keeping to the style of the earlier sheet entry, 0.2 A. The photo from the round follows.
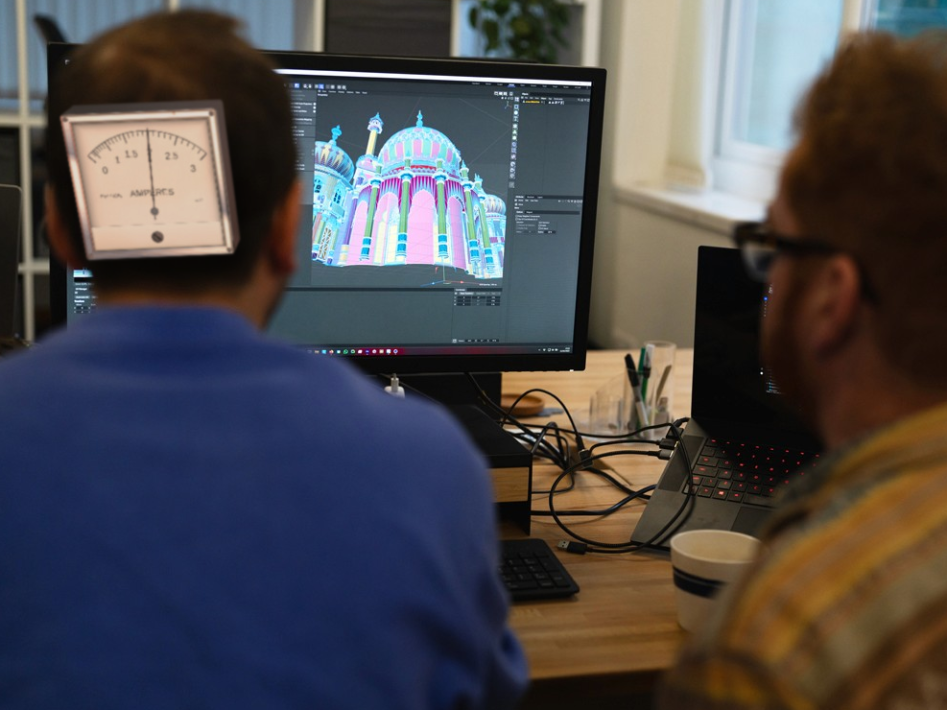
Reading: 2 A
